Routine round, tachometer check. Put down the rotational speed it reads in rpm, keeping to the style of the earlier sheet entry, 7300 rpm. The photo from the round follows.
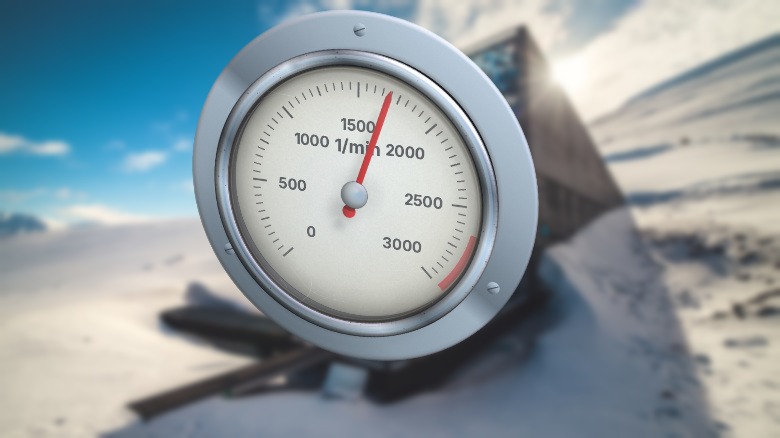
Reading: 1700 rpm
